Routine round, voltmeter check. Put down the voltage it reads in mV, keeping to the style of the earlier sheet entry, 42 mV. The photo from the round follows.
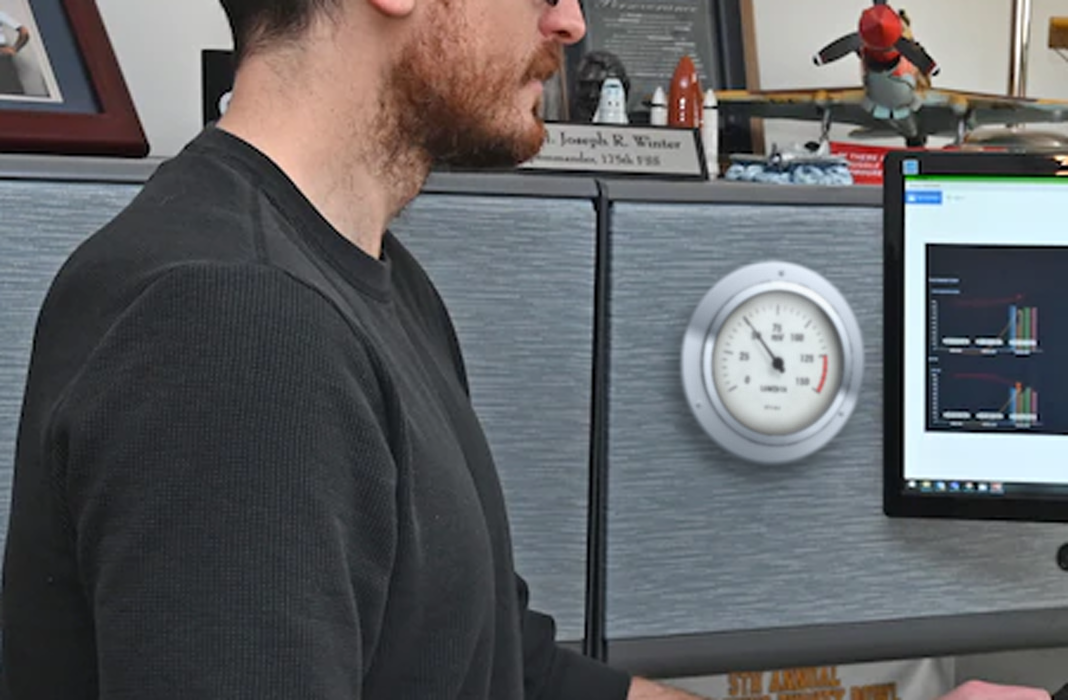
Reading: 50 mV
